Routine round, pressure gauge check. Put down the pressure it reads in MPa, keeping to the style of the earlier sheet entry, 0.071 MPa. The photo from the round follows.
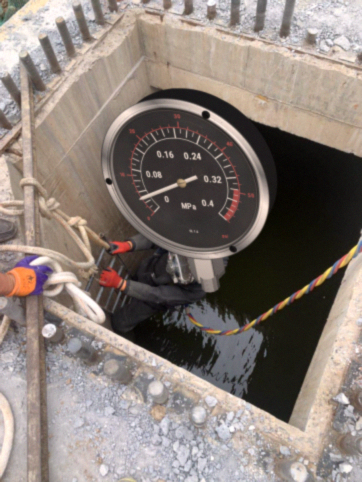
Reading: 0.03 MPa
